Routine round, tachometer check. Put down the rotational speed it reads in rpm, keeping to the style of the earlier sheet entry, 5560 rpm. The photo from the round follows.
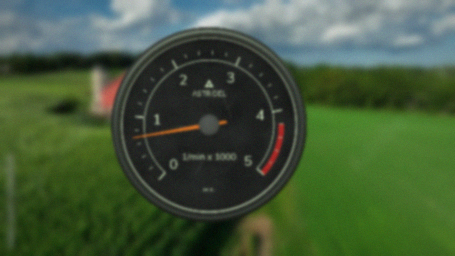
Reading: 700 rpm
